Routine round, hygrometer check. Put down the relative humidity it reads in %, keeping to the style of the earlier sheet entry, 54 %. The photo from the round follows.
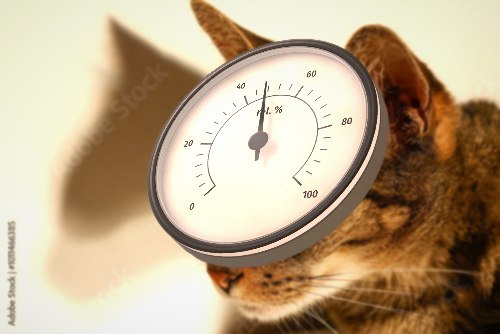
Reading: 48 %
